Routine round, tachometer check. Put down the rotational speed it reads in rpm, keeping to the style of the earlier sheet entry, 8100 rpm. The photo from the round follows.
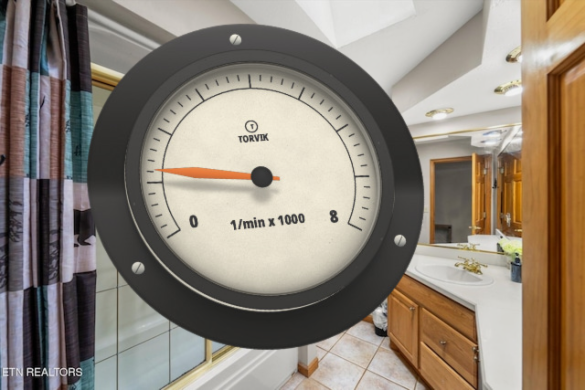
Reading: 1200 rpm
